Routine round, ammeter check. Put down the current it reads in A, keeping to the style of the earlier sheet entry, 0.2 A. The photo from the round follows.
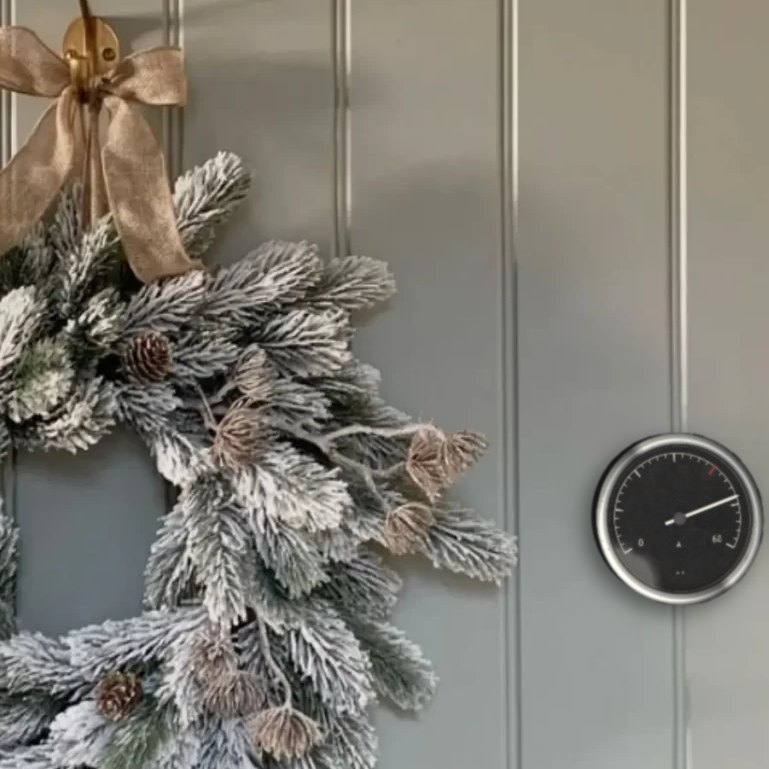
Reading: 48 A
